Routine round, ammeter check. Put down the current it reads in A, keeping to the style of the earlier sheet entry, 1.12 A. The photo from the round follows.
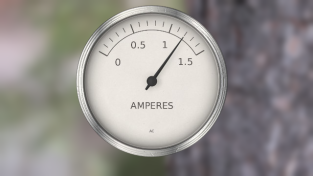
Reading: 1.2 A
